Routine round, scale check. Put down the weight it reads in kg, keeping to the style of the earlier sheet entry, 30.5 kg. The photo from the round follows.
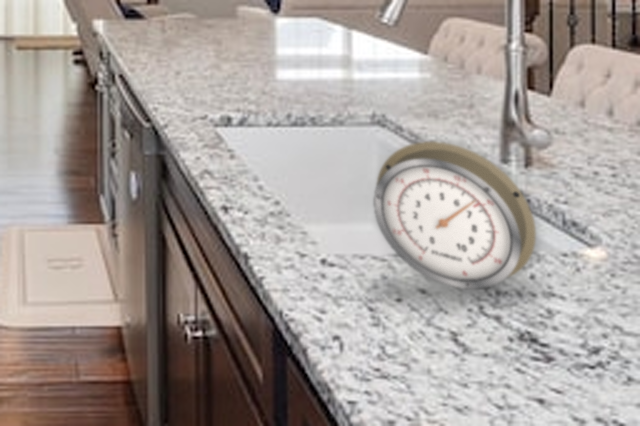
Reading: 6.5 kg
